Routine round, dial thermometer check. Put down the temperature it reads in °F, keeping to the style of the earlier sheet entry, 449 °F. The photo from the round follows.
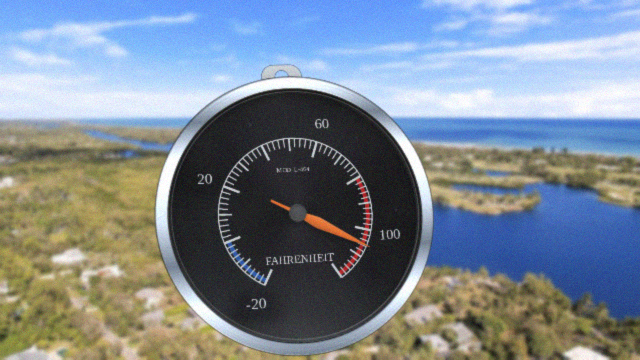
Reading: 106 °F
